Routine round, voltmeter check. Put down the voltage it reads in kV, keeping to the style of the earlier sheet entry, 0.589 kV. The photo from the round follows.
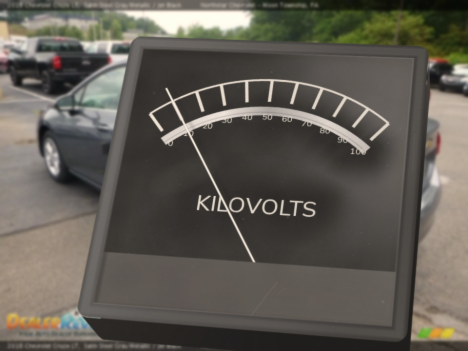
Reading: 10 kV
